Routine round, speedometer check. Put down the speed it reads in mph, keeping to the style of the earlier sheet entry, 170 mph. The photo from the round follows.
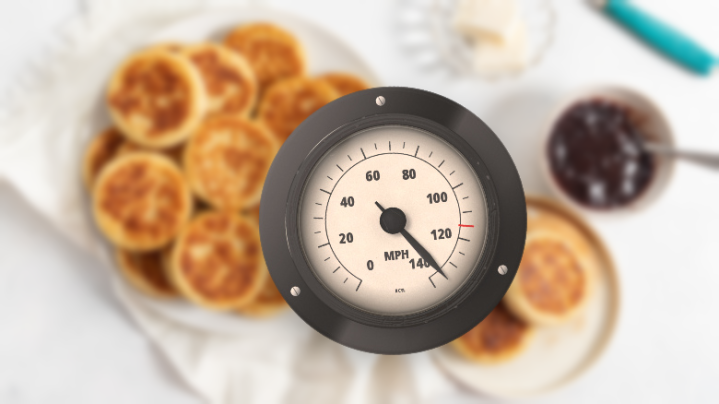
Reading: 135 mph
